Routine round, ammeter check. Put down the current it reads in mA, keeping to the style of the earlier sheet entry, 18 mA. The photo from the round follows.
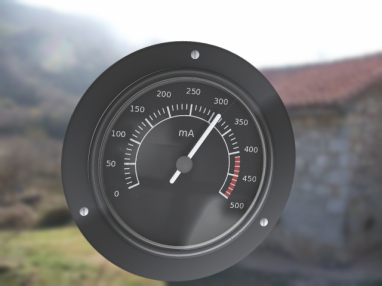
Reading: 310 mA
